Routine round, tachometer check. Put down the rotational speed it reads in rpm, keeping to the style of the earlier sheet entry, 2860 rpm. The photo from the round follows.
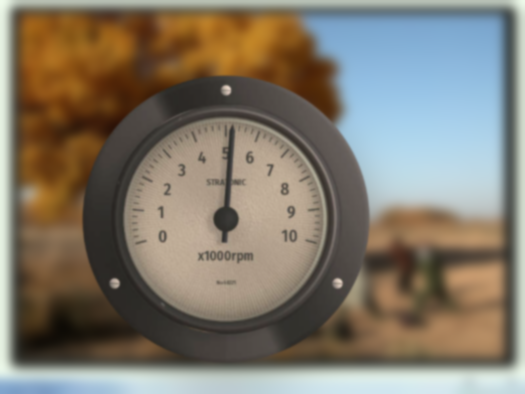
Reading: 5200 rpm
